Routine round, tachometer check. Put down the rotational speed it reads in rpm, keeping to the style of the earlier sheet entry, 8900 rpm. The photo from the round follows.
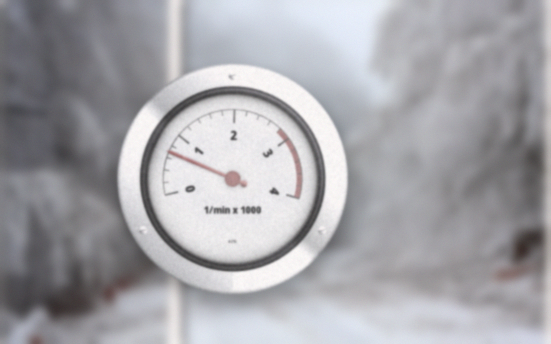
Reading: 700 rpm
